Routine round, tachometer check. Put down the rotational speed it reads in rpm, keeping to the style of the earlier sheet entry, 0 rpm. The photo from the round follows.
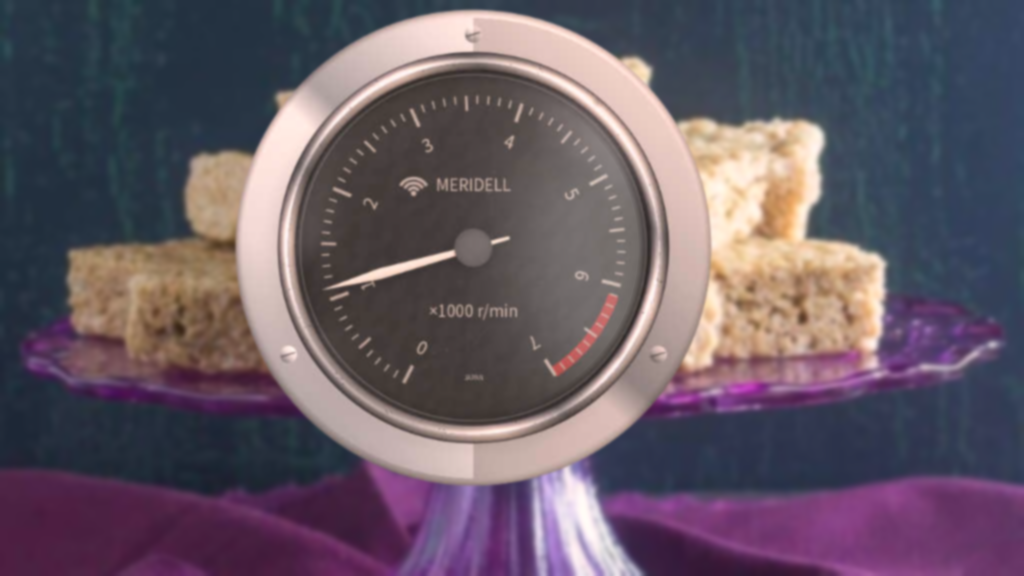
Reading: 1100 rpm
